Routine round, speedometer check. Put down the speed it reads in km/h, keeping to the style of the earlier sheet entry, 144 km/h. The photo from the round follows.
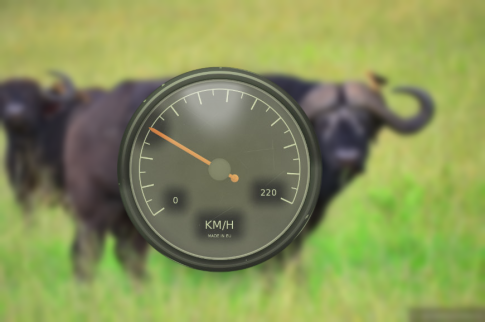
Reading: 60 km/h
